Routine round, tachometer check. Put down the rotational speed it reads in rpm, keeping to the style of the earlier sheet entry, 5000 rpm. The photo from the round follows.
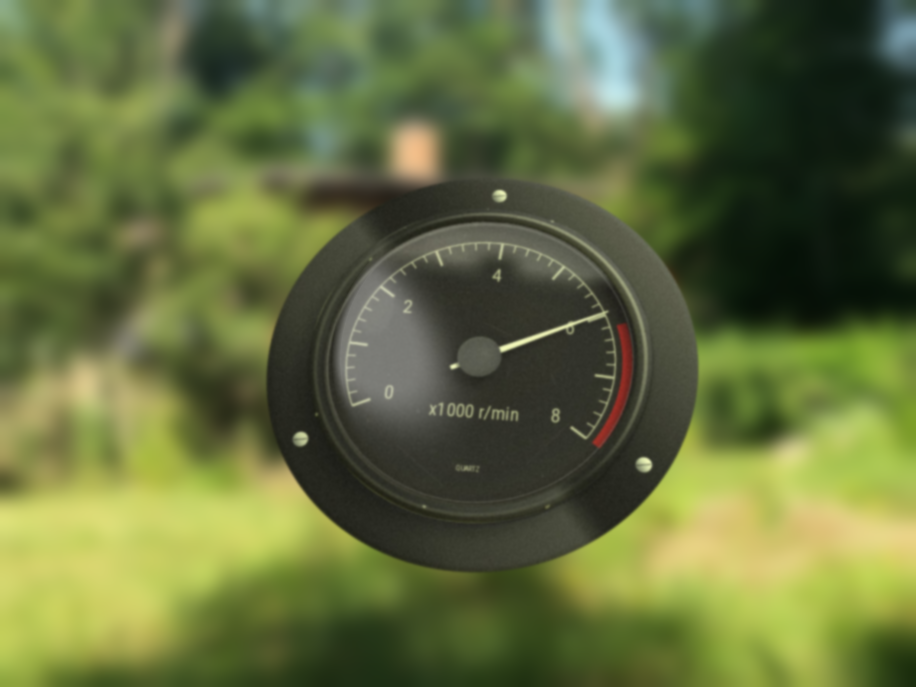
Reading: 6000 rpm
